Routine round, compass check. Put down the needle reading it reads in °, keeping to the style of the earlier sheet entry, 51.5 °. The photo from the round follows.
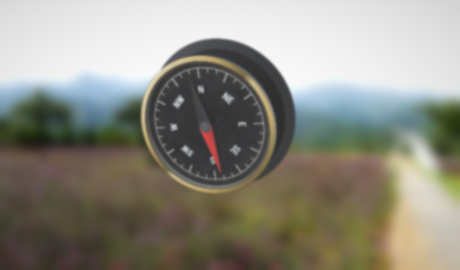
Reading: 170 °
